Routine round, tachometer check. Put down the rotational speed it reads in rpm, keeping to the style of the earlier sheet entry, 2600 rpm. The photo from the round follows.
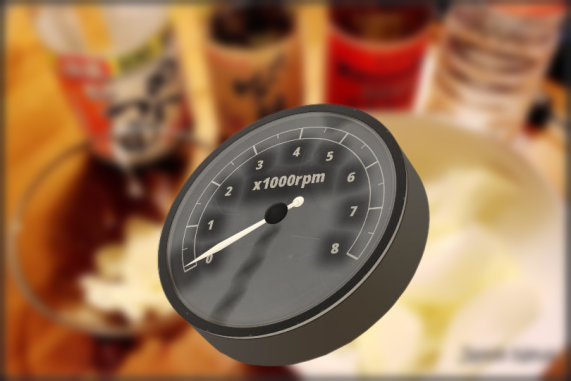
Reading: 0 rpm
